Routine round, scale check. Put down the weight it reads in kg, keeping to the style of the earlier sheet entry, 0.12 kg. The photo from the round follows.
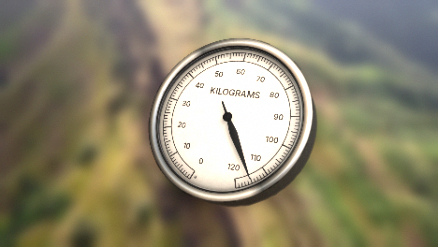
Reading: 115 kg
